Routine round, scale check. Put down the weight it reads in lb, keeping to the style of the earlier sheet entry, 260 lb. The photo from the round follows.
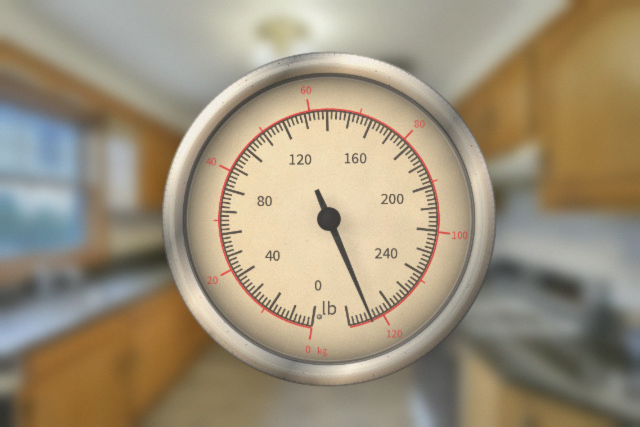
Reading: 270 lb
